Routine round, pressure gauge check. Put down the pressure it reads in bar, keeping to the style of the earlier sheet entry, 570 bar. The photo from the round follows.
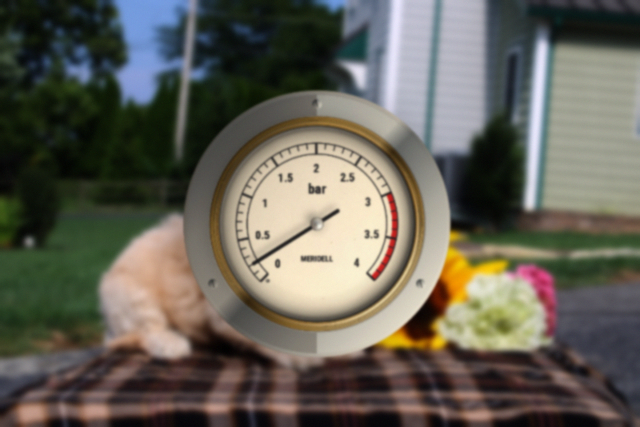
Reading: 0.2 bar
